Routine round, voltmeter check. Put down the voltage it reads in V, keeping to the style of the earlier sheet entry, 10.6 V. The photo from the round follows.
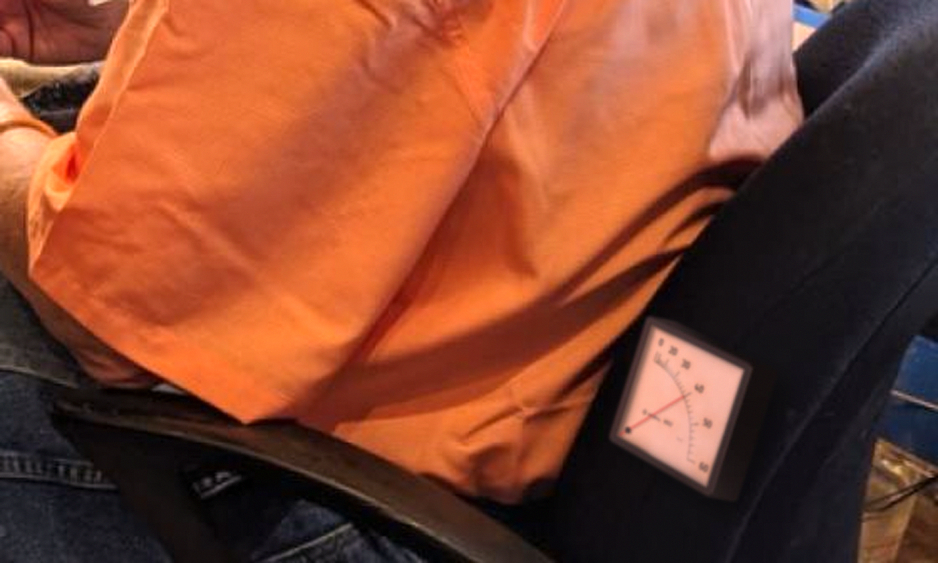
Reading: 40 V
